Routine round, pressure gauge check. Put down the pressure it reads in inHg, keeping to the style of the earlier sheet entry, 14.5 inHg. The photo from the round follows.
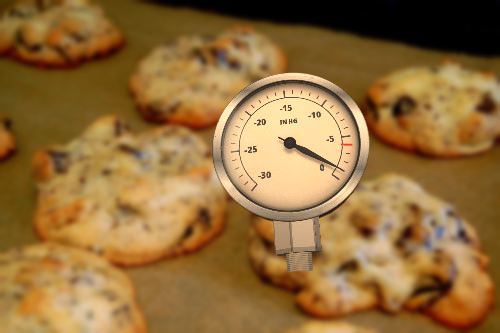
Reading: -1 inHg
